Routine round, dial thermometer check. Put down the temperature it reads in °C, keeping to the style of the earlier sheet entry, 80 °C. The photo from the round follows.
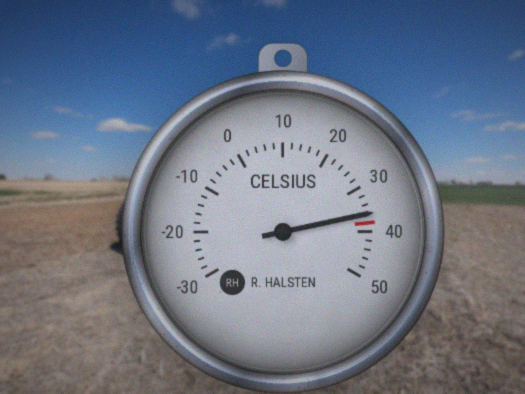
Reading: 36 °C
